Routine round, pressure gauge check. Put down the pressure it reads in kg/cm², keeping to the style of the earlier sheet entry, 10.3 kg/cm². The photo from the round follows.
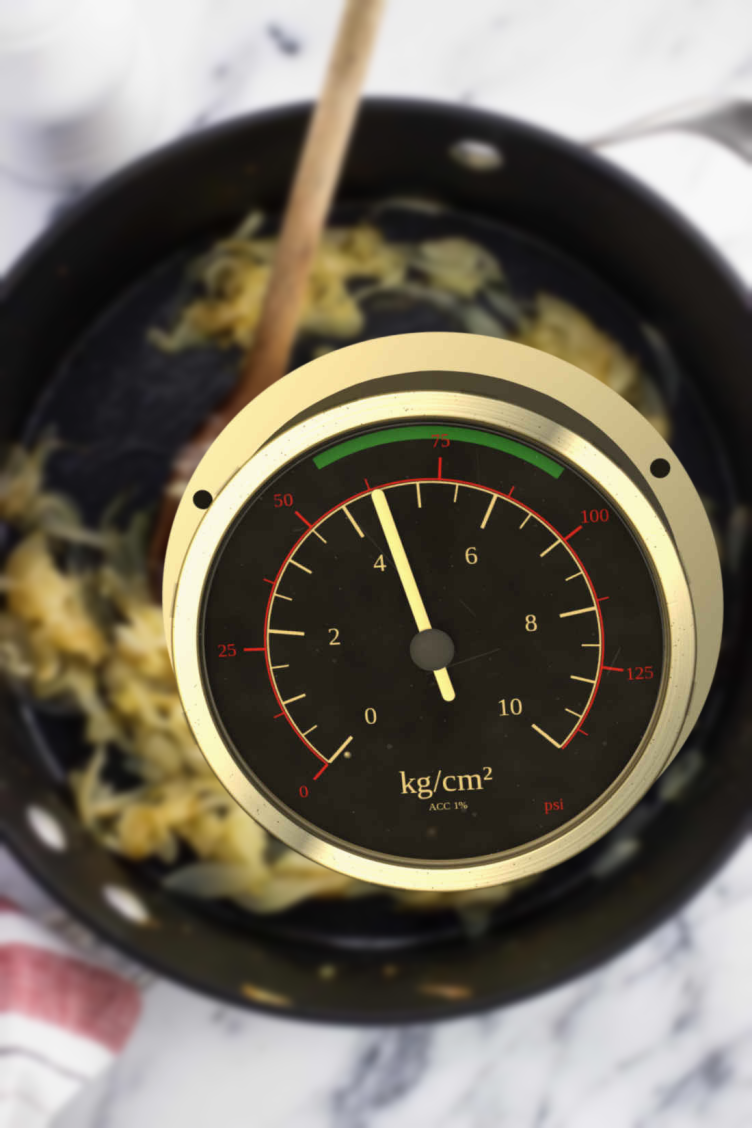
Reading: 4.5 kg/cm²
